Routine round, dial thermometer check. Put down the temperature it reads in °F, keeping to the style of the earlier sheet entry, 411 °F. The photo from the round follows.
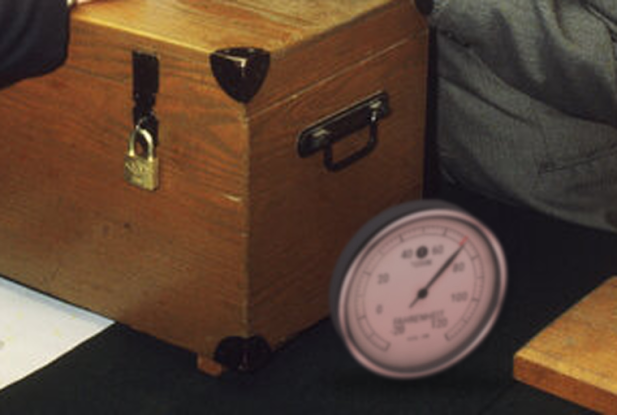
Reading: 70 °F
